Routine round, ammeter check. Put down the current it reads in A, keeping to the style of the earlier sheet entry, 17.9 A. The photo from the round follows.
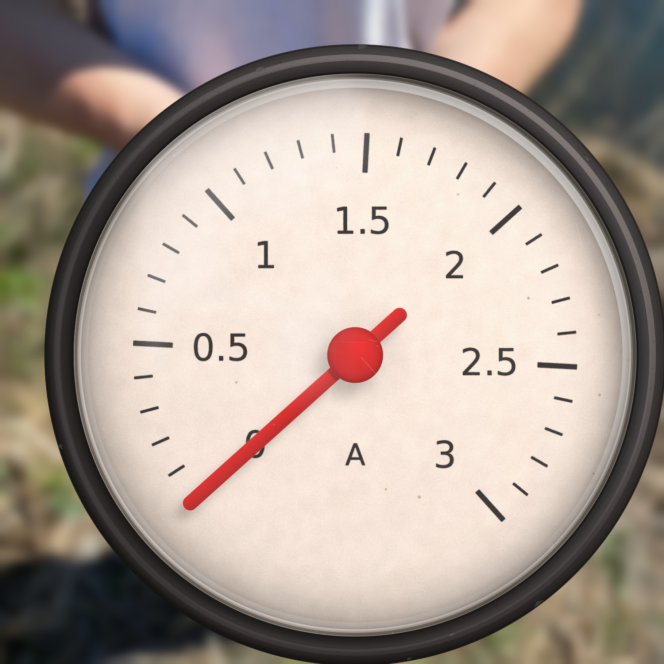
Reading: 0 A
